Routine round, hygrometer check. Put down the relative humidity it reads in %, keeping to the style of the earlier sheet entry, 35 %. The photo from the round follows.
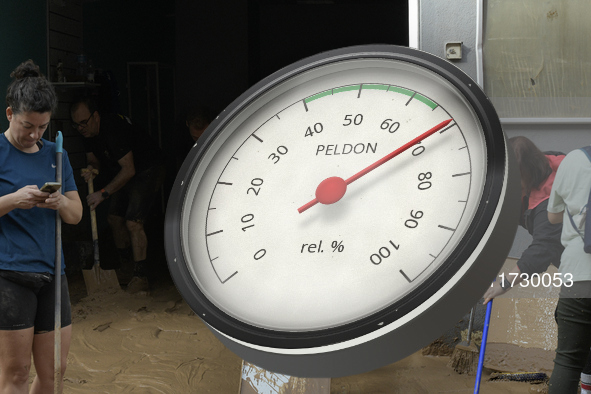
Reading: 70 %
